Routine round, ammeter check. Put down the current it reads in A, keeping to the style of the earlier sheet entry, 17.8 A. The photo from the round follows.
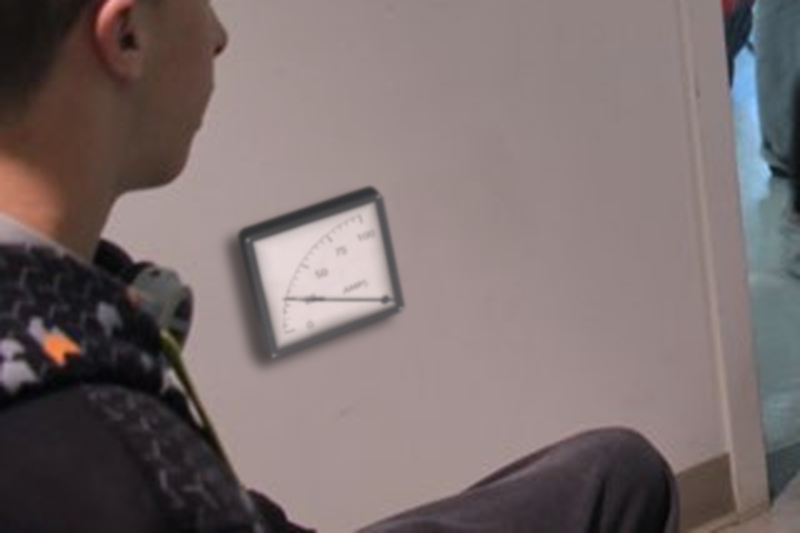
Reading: 25 A
